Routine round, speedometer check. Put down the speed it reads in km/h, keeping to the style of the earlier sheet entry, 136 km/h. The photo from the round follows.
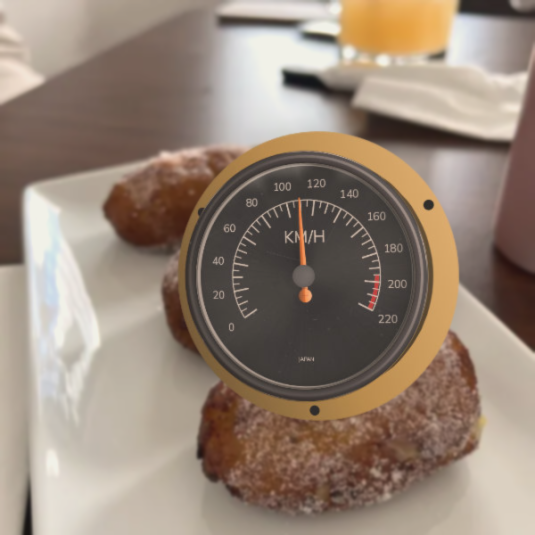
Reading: 110 km/h
